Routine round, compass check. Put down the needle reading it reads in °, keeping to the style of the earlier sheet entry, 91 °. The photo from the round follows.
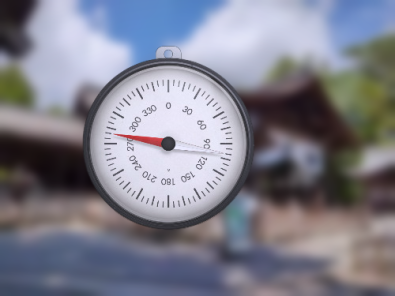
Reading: 280 °
